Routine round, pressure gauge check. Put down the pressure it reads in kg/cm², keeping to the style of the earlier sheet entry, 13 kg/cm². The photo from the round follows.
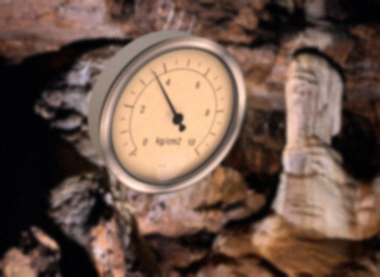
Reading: 3.5 kg/cm²
